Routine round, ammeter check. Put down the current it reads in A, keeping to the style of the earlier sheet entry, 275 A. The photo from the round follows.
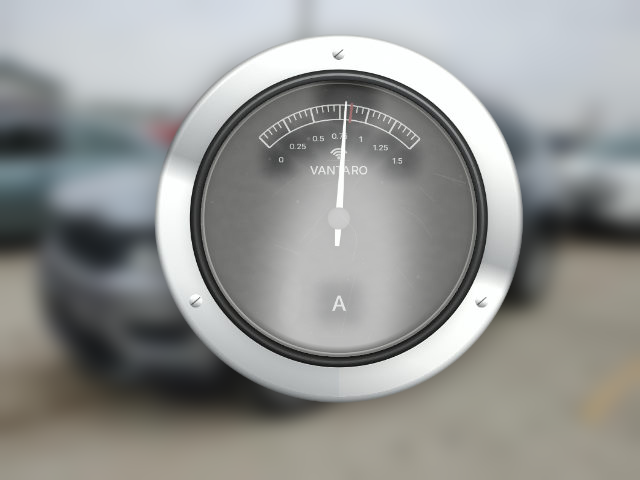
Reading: 0.8 A
